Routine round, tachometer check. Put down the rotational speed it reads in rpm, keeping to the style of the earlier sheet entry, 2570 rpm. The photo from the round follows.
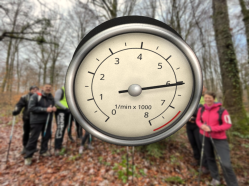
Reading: 6000 rpm
